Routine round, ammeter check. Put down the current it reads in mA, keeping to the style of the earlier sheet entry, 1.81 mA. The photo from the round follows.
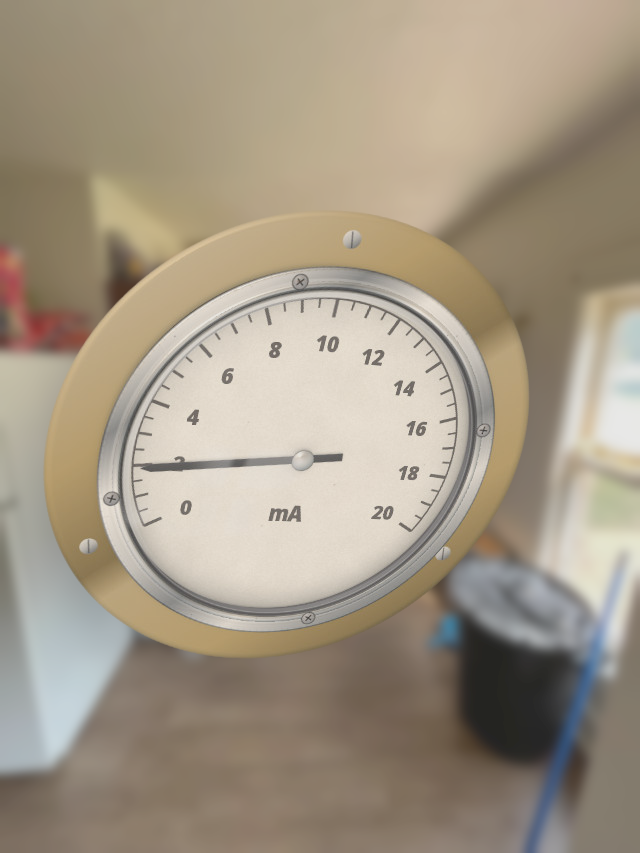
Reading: 2 mA
